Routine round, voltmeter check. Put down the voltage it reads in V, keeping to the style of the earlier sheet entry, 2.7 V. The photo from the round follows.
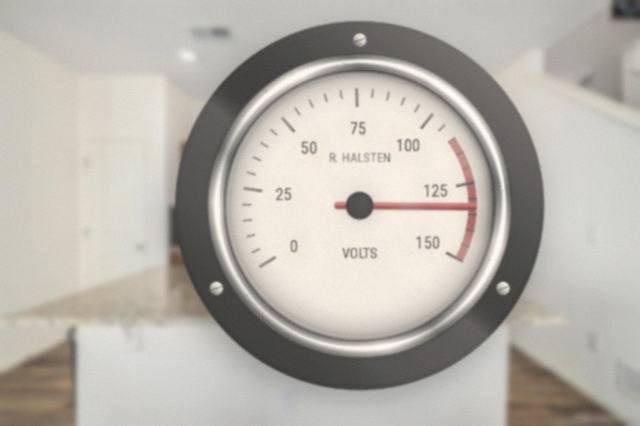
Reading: 132.5 V
